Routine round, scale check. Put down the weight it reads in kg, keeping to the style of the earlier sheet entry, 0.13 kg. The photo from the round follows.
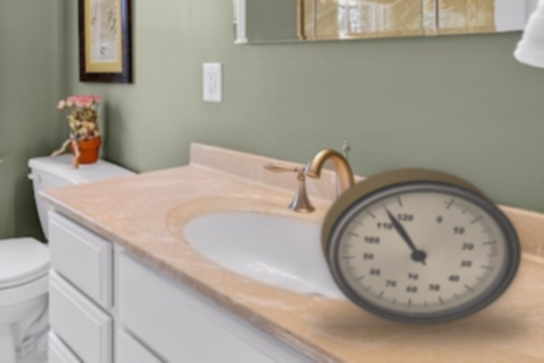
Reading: 115 kg
